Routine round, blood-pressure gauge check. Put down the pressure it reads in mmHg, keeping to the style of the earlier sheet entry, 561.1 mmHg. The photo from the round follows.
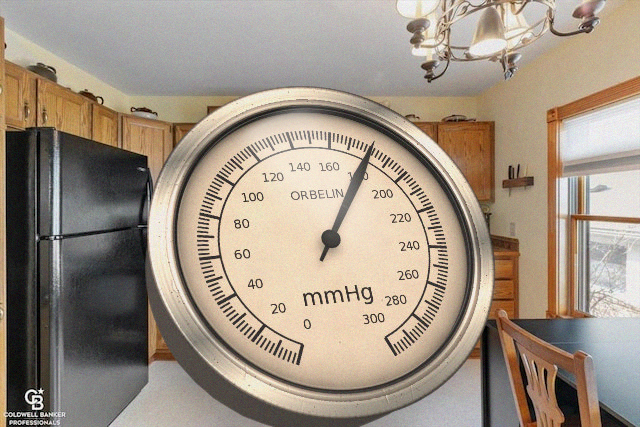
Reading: 180 mmHg
